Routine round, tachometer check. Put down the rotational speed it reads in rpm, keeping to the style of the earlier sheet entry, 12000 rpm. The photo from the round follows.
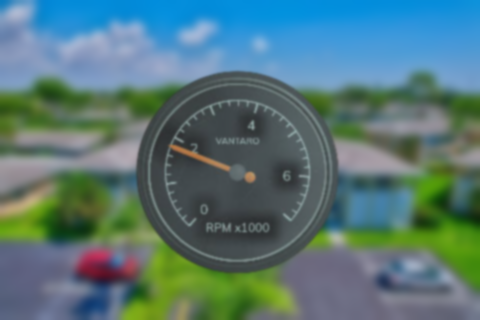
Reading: 1800 rpm
